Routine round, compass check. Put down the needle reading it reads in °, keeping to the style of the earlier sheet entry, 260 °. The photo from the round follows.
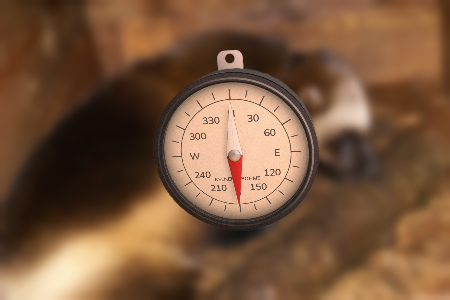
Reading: 180 °
